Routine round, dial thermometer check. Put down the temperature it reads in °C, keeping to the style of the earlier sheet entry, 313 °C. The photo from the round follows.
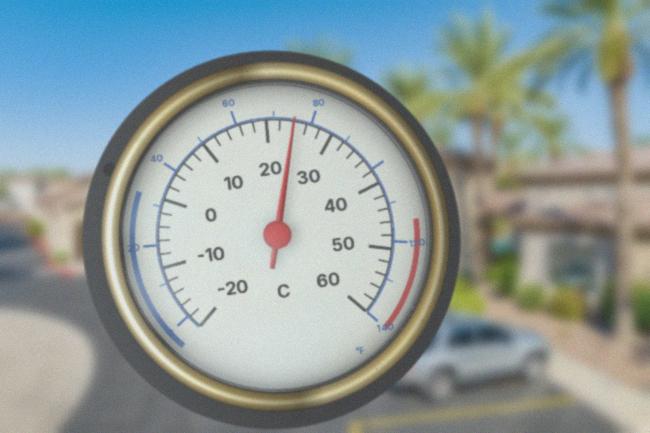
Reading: 24 °C
